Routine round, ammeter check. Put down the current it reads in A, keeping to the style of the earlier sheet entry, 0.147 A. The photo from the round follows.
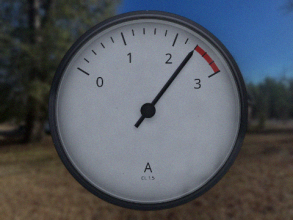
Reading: 2.4 A
